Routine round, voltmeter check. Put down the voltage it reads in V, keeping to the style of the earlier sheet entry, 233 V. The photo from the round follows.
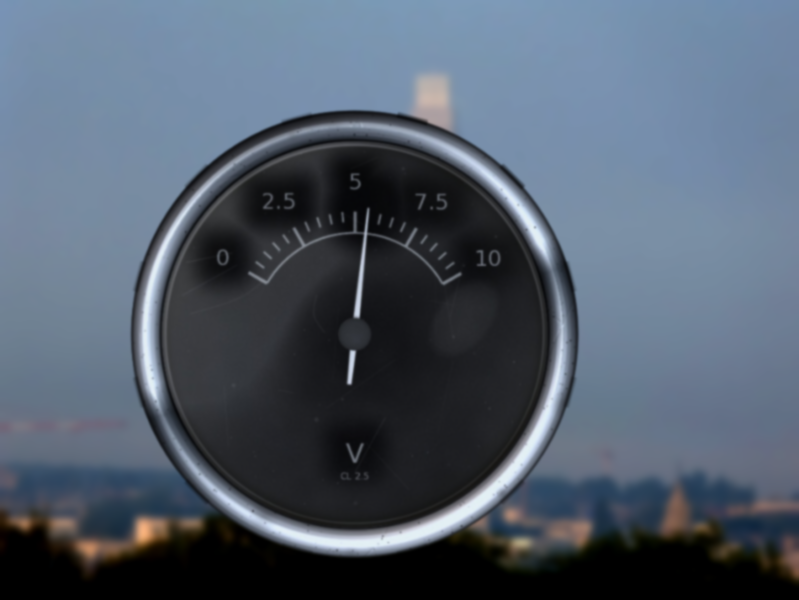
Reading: 5.5 V
